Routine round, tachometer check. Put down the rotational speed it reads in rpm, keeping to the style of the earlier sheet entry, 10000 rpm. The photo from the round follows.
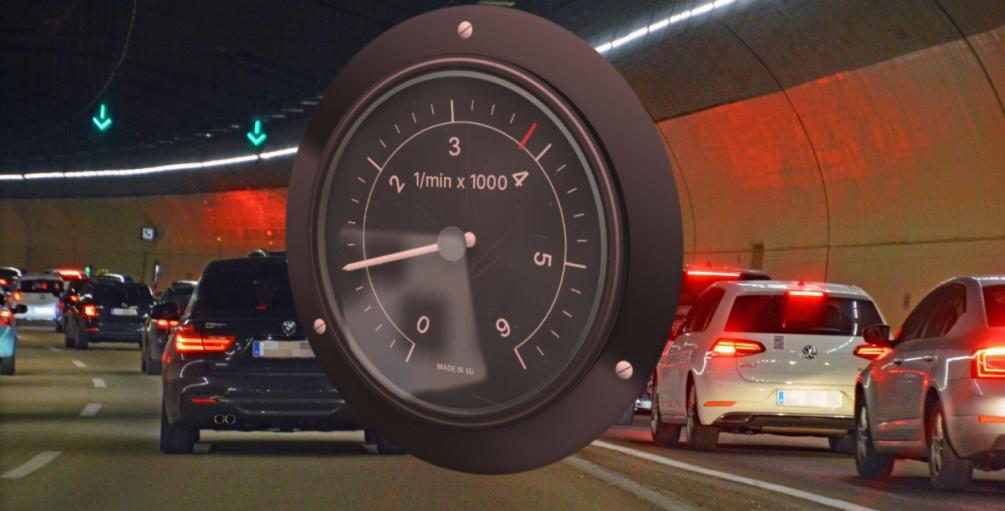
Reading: 1000 rpm
